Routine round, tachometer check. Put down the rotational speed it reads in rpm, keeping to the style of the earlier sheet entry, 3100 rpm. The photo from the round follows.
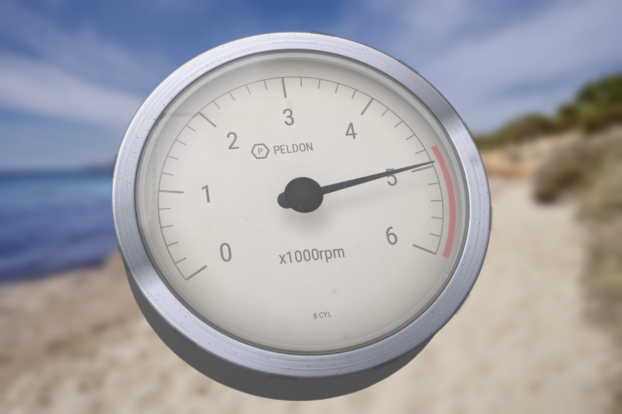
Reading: 5000 rpm
